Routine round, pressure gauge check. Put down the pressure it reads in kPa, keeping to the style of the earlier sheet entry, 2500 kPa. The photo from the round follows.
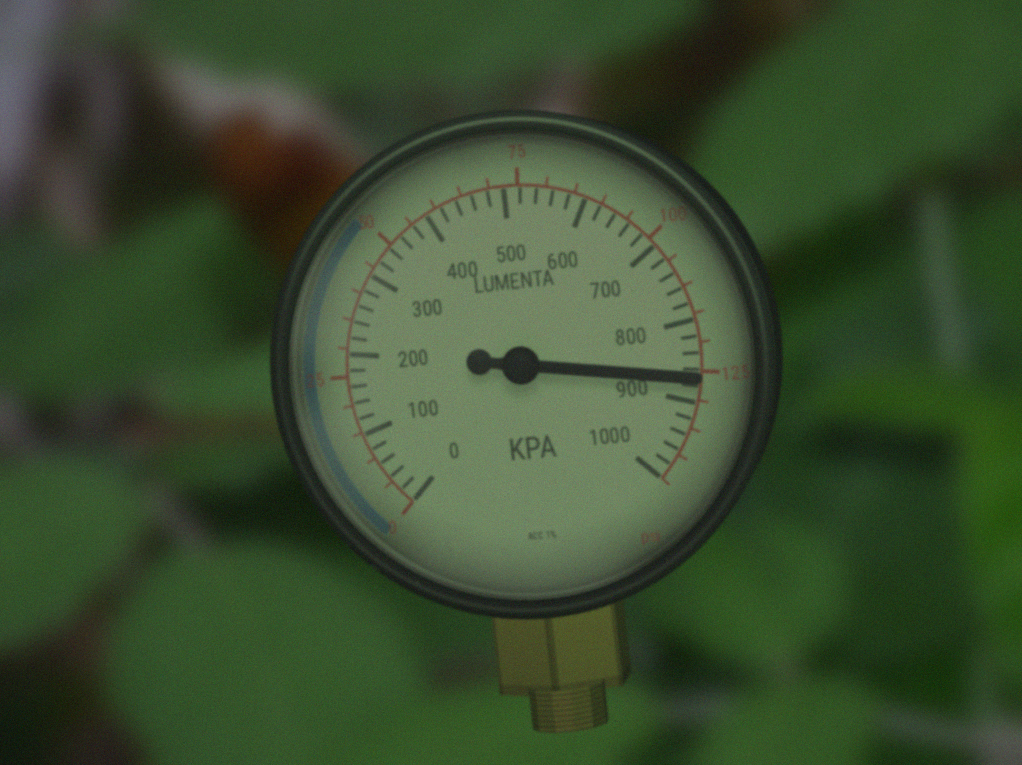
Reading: 870 kPa
